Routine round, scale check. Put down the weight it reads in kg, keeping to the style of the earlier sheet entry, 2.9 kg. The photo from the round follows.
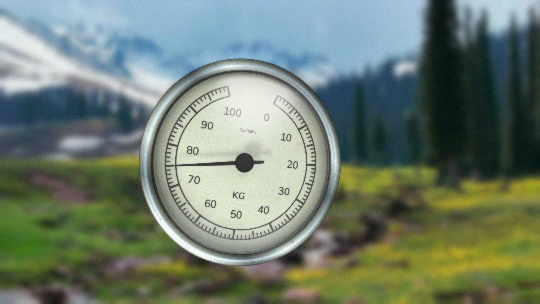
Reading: 75 kg
